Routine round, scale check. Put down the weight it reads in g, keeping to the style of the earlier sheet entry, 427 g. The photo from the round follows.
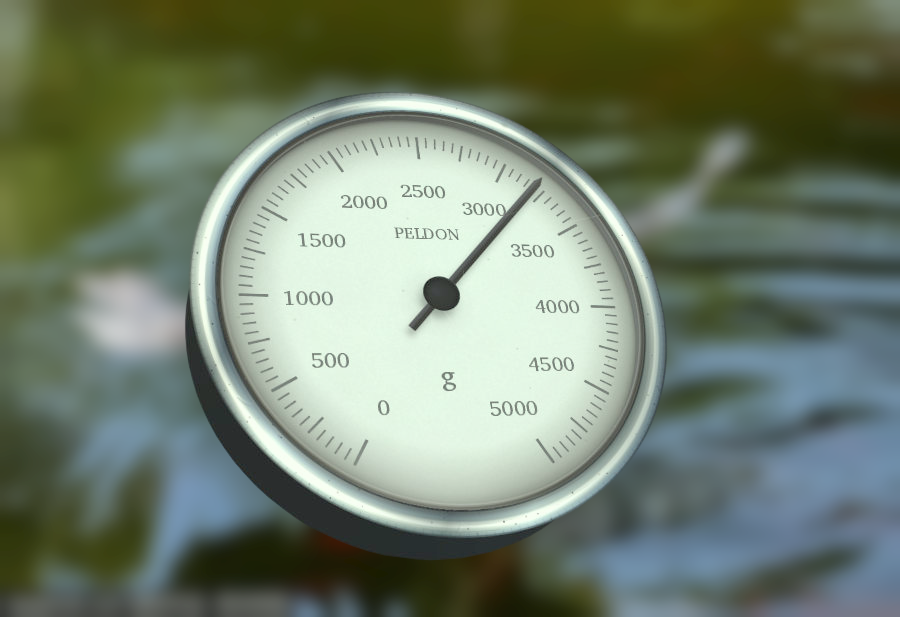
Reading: 3200 g
